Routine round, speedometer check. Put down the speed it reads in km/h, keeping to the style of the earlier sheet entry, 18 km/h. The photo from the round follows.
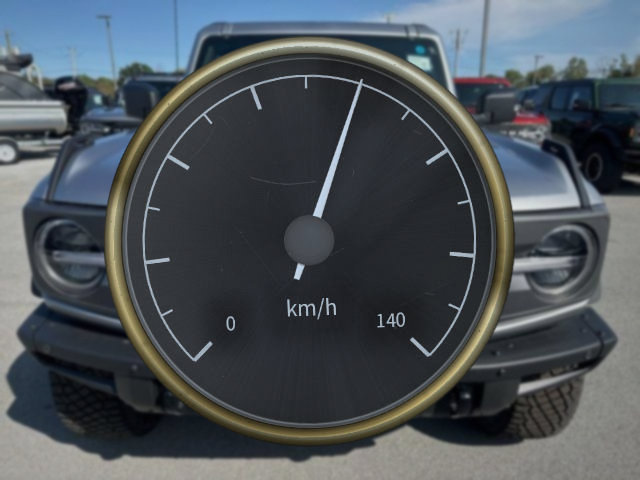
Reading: 80 km/h
